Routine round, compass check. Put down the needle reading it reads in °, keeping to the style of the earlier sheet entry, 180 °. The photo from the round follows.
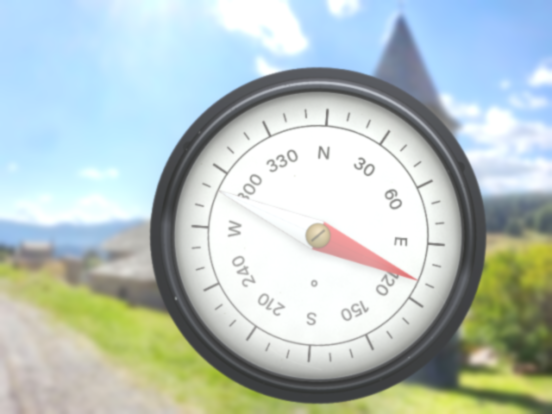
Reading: 110 °
